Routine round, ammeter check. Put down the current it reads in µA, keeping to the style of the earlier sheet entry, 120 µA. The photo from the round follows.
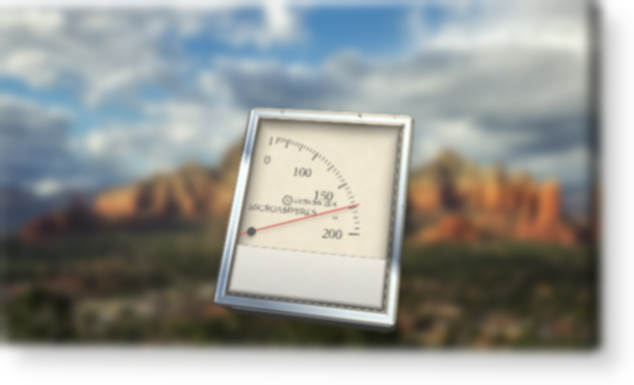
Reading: 175 µA
